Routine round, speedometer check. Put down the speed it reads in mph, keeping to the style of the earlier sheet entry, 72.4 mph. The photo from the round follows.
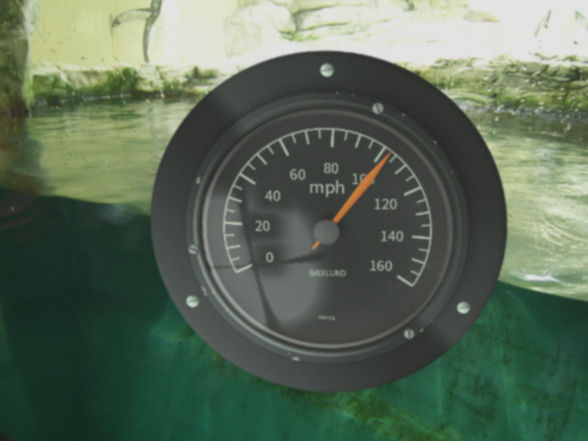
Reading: 102.5 mph
